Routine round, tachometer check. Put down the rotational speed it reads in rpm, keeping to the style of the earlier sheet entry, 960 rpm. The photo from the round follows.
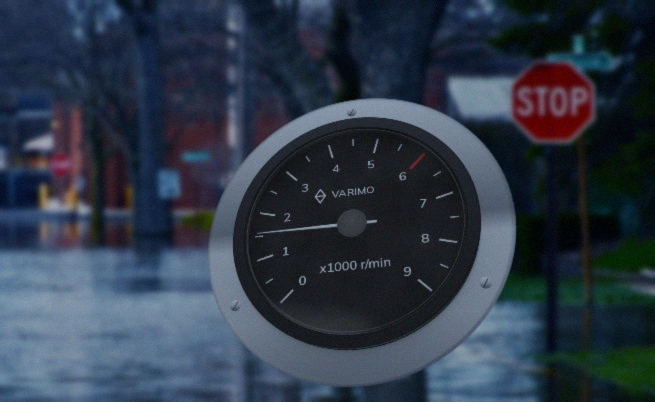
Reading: 1500 rpm
